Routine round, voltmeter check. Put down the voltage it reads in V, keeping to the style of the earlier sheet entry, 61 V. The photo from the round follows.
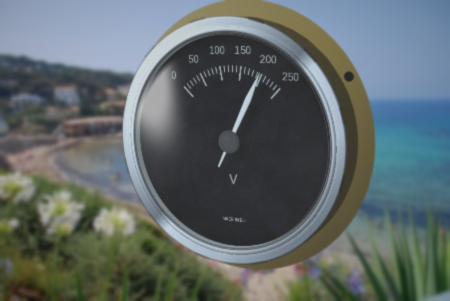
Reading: 200 V
